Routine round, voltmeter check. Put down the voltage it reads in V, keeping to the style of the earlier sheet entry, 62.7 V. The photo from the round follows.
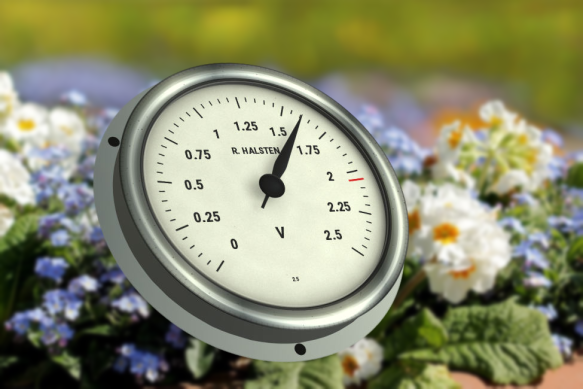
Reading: 1.6 V
